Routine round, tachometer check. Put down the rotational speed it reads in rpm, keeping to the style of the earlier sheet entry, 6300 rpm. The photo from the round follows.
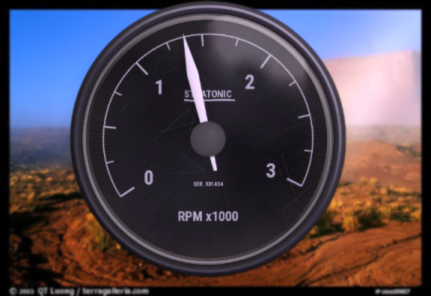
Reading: 1375 rpm
